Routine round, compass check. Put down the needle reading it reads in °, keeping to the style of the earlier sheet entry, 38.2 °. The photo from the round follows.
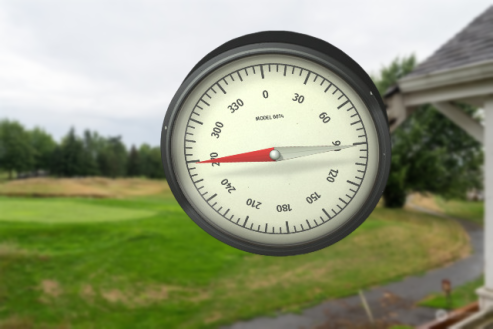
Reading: 270 °
